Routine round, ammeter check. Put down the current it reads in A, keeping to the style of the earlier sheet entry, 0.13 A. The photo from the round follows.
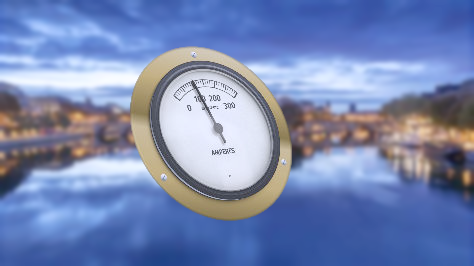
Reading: 100 A
